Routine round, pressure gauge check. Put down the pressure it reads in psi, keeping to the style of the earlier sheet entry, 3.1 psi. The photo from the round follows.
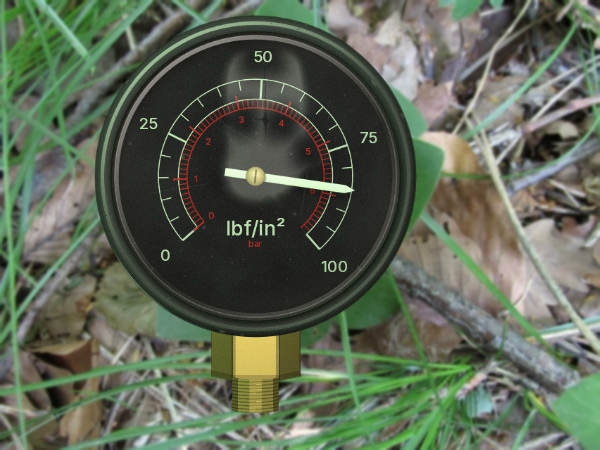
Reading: 85 psi
